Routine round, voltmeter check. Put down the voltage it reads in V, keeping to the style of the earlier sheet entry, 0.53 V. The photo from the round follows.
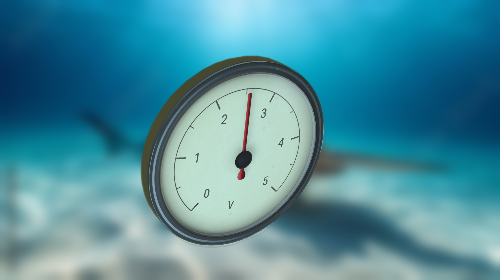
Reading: 2.5 V
